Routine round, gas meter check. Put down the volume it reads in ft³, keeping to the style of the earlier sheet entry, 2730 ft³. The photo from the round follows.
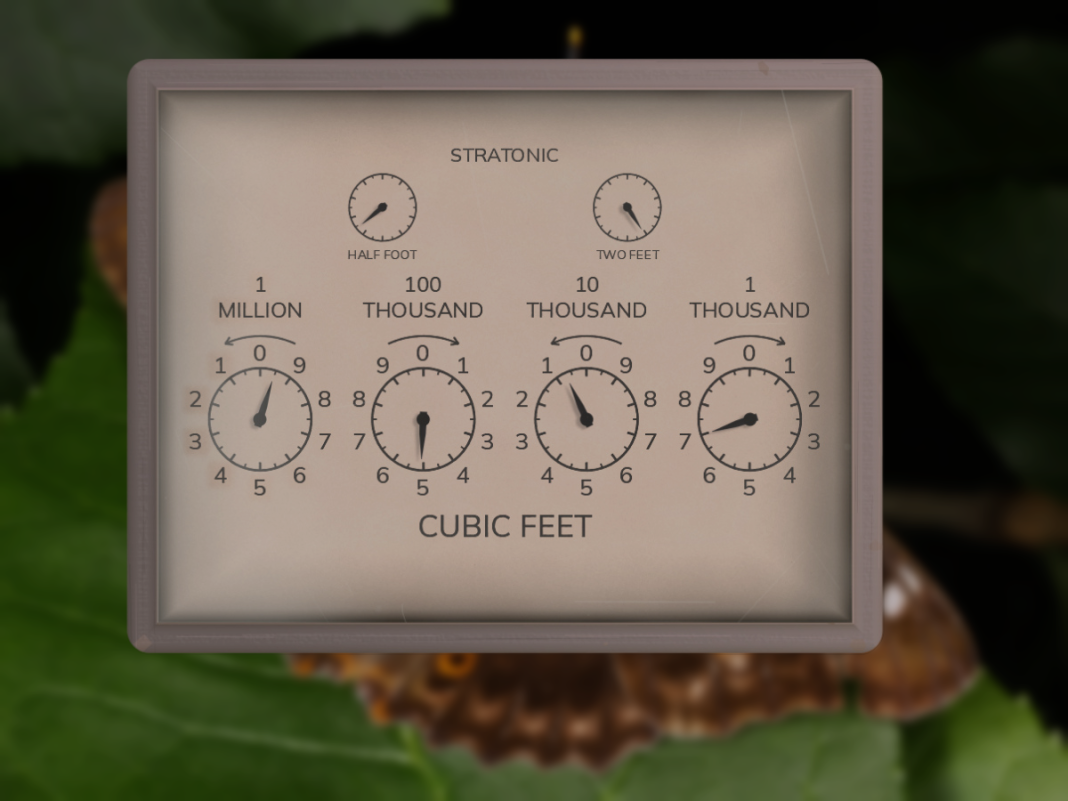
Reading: 950700 ft³
